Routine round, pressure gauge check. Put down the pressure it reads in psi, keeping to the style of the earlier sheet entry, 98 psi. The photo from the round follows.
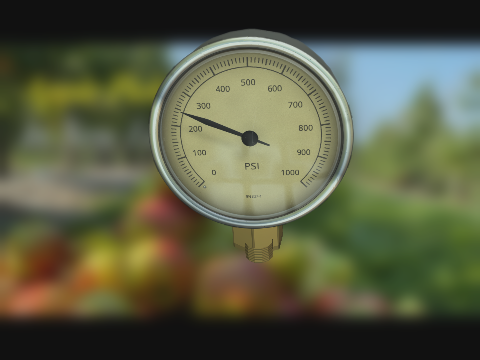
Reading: 250 psi
